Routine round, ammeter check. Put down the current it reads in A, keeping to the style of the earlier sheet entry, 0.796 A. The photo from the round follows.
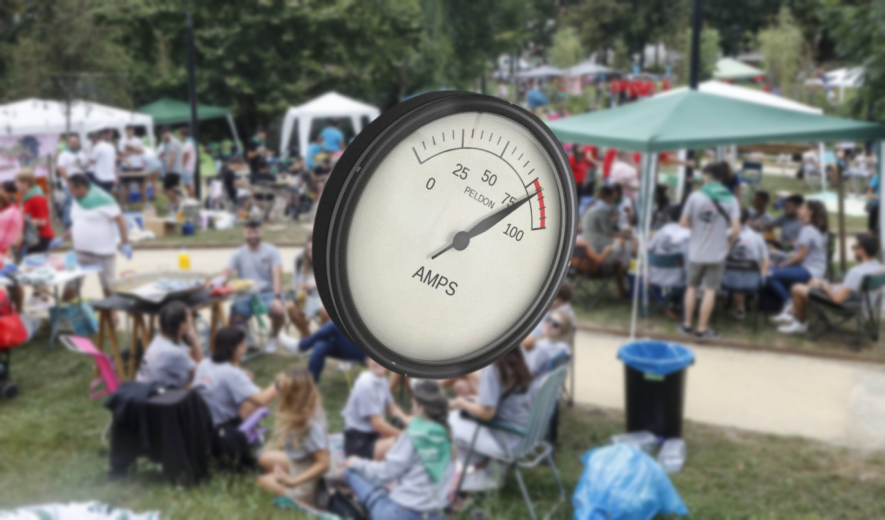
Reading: 80 A
